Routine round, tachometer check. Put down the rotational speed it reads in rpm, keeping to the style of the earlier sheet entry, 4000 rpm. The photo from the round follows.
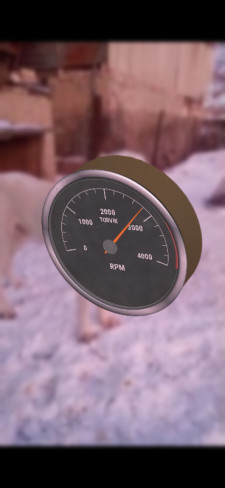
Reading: 2800 rpm
